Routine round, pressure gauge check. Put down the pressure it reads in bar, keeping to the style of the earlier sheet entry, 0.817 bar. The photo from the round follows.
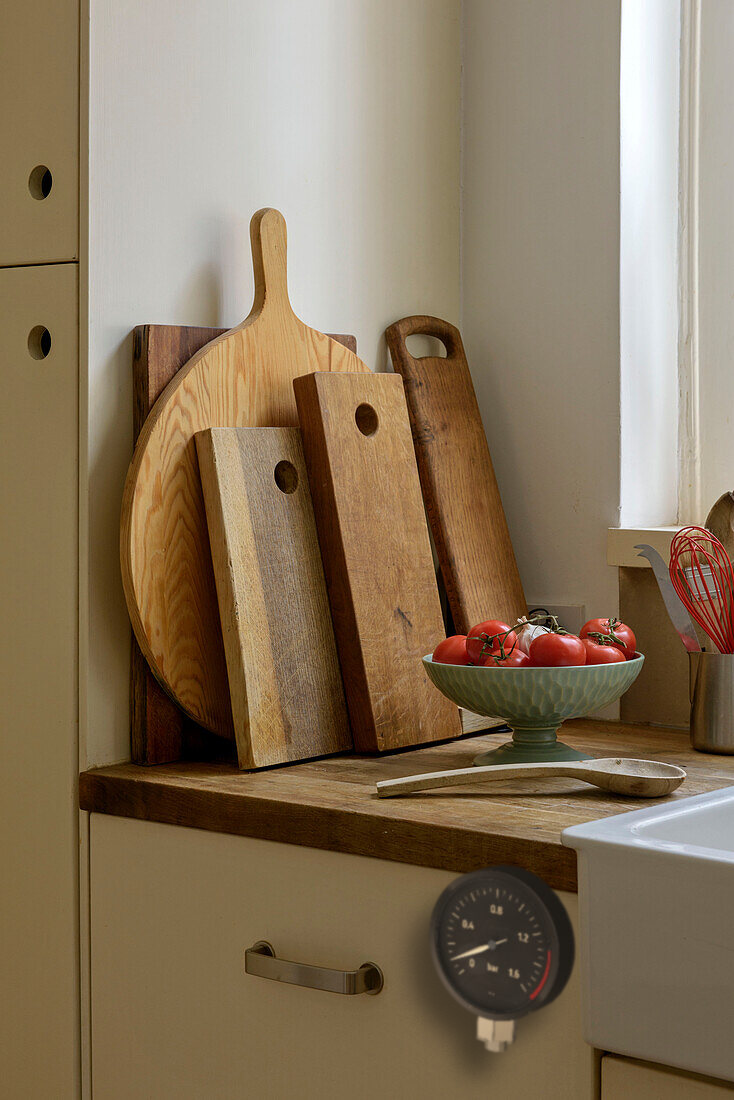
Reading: 0.1 bar
